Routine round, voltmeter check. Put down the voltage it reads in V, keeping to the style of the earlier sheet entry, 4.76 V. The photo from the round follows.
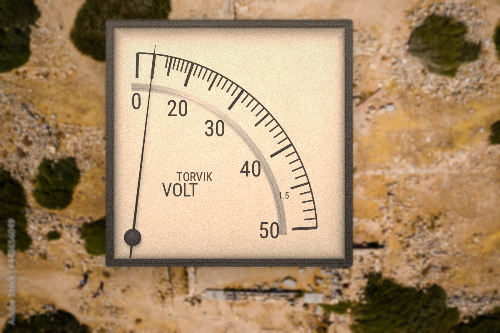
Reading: 10 V
